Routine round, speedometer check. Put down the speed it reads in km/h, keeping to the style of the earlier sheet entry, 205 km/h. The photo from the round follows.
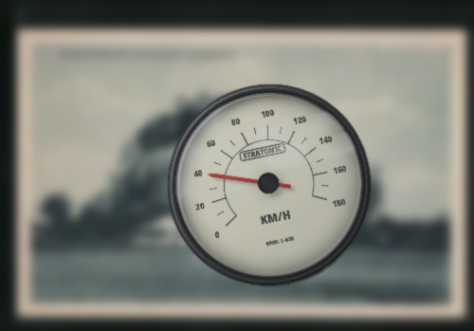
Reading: 40 km/h
